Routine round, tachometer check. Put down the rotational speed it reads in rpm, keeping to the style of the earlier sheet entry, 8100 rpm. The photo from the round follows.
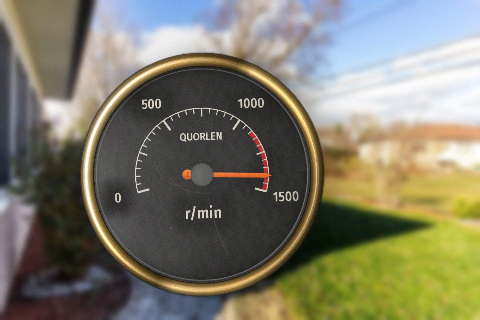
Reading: 1400 rpm
